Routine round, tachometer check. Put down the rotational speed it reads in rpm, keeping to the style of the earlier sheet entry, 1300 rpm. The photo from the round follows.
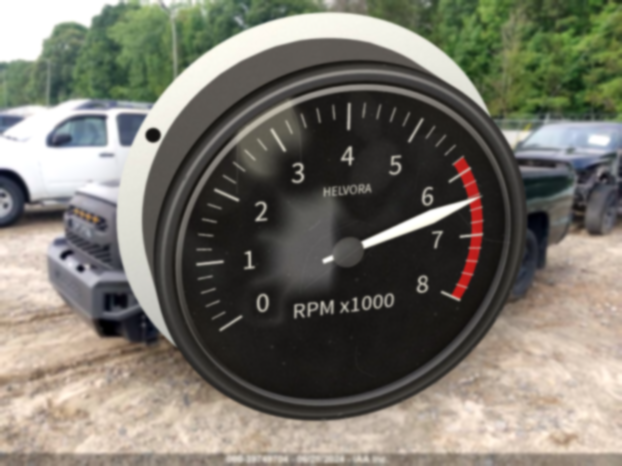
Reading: 6400 rpm
